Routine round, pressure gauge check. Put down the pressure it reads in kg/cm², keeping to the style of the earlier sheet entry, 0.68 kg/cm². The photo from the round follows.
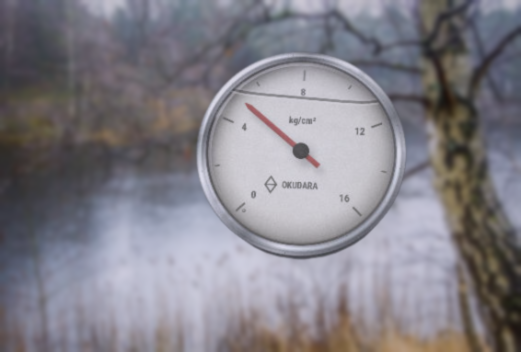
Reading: 5 kg/cm²
